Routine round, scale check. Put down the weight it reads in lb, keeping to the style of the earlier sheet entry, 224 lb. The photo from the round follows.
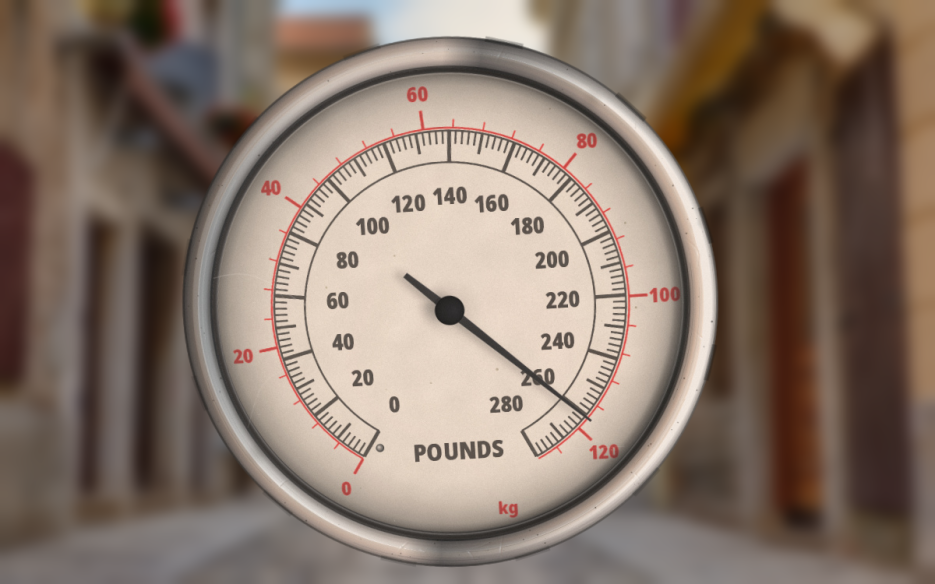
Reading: 260 lb
